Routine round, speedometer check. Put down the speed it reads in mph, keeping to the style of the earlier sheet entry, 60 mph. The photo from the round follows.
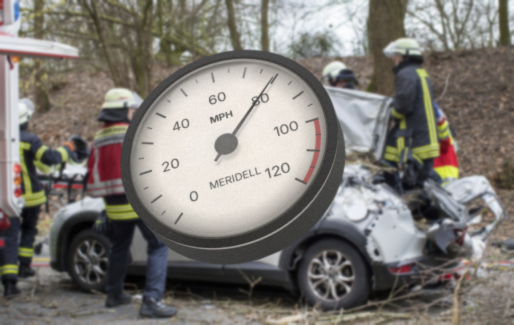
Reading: 80 mph
